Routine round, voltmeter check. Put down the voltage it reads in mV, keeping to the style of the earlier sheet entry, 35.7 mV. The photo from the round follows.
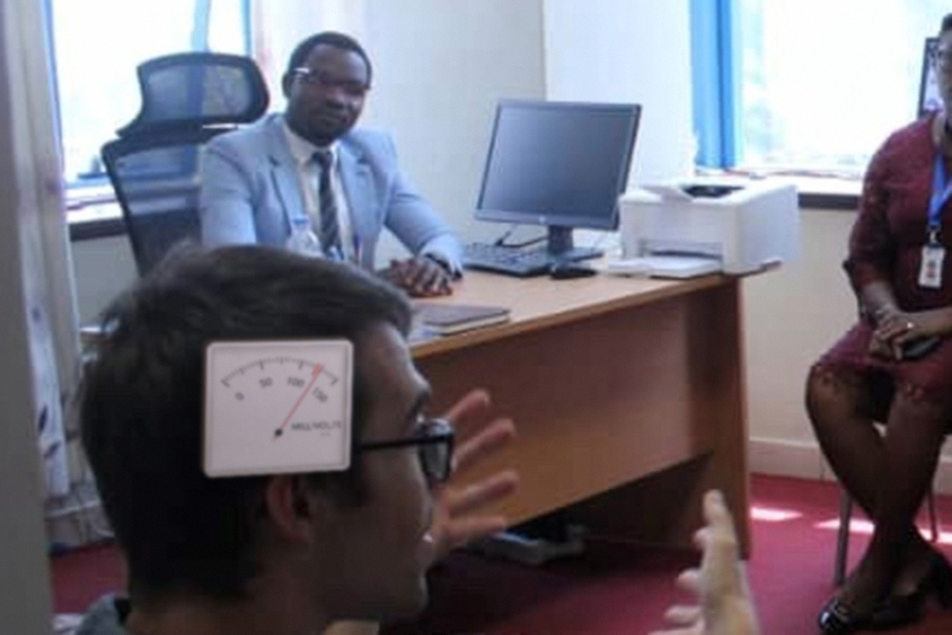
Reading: 125 mV
